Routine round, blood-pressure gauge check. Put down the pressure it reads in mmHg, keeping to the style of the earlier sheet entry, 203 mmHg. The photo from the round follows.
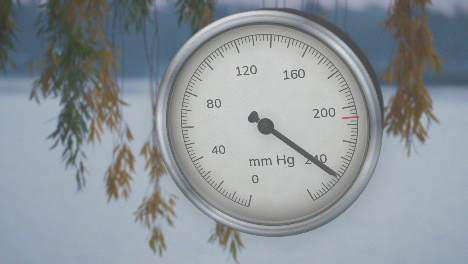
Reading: 240 mmHg
